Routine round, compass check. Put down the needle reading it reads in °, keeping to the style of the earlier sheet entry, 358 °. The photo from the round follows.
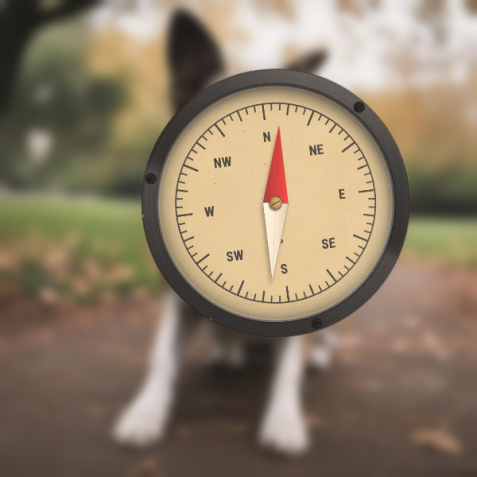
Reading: 10 °
